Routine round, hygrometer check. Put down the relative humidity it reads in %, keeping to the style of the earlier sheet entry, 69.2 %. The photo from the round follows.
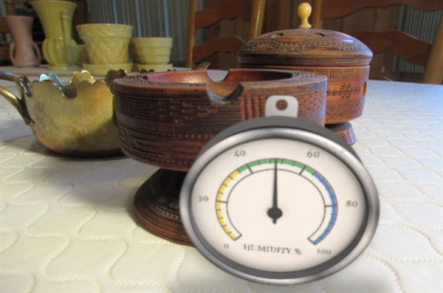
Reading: 50 %
